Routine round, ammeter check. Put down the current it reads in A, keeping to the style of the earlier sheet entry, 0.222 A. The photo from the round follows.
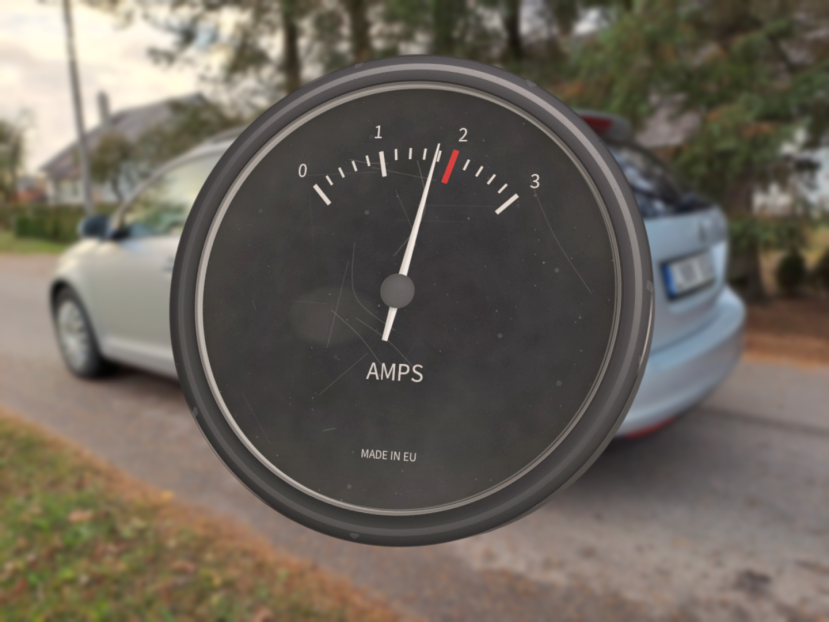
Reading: 1.8 A
